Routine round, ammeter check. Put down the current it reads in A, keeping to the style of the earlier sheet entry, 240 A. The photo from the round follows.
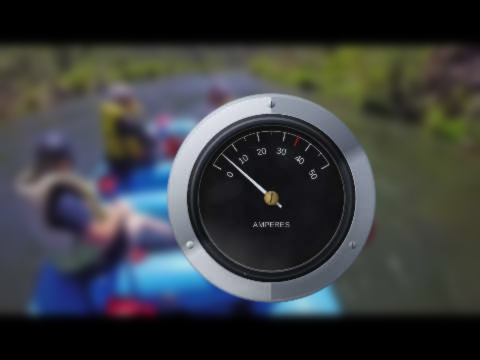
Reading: 5 A
